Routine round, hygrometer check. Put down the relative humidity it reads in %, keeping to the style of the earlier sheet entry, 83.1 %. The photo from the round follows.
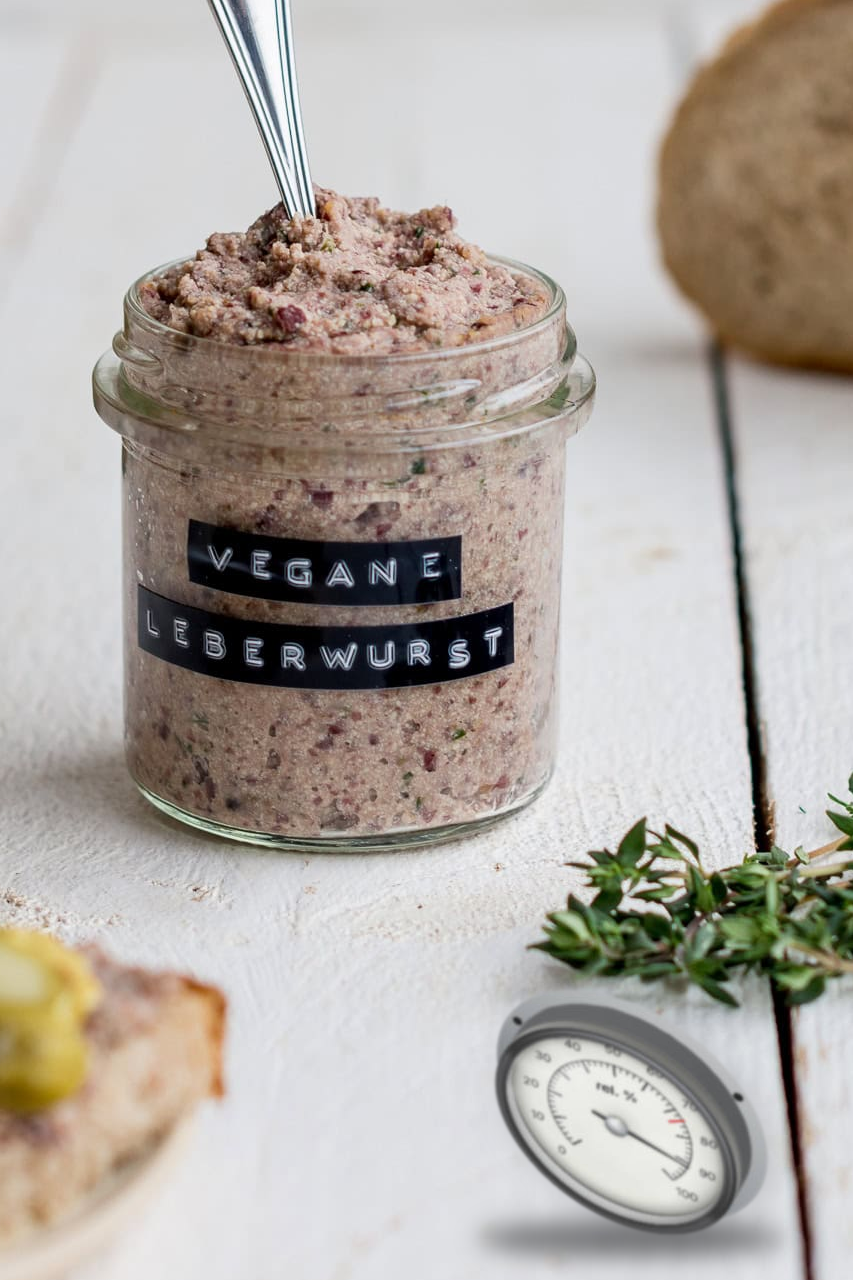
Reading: 90 %
